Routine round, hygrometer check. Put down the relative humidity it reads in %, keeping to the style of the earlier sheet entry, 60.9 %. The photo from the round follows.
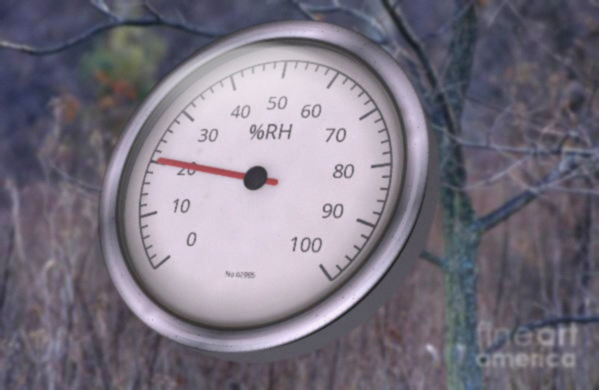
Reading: 20 %
